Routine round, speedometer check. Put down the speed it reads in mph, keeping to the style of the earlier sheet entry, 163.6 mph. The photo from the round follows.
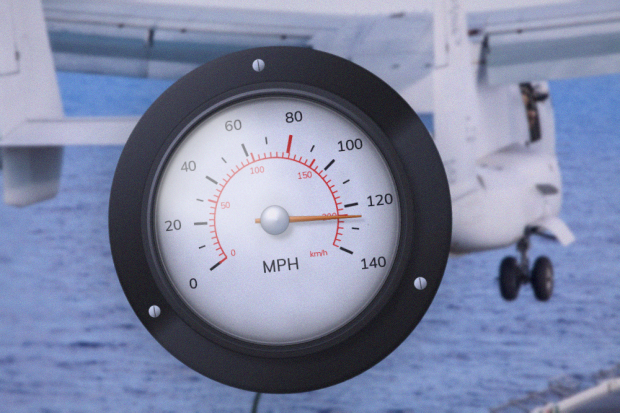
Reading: 125 mph
